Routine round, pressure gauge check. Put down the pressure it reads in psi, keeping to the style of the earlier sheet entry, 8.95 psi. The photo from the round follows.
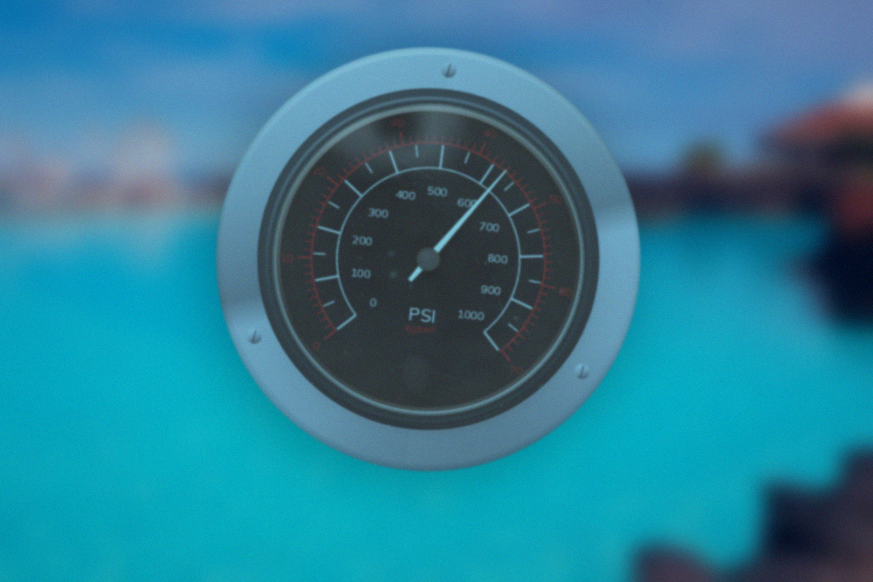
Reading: 625 psi
